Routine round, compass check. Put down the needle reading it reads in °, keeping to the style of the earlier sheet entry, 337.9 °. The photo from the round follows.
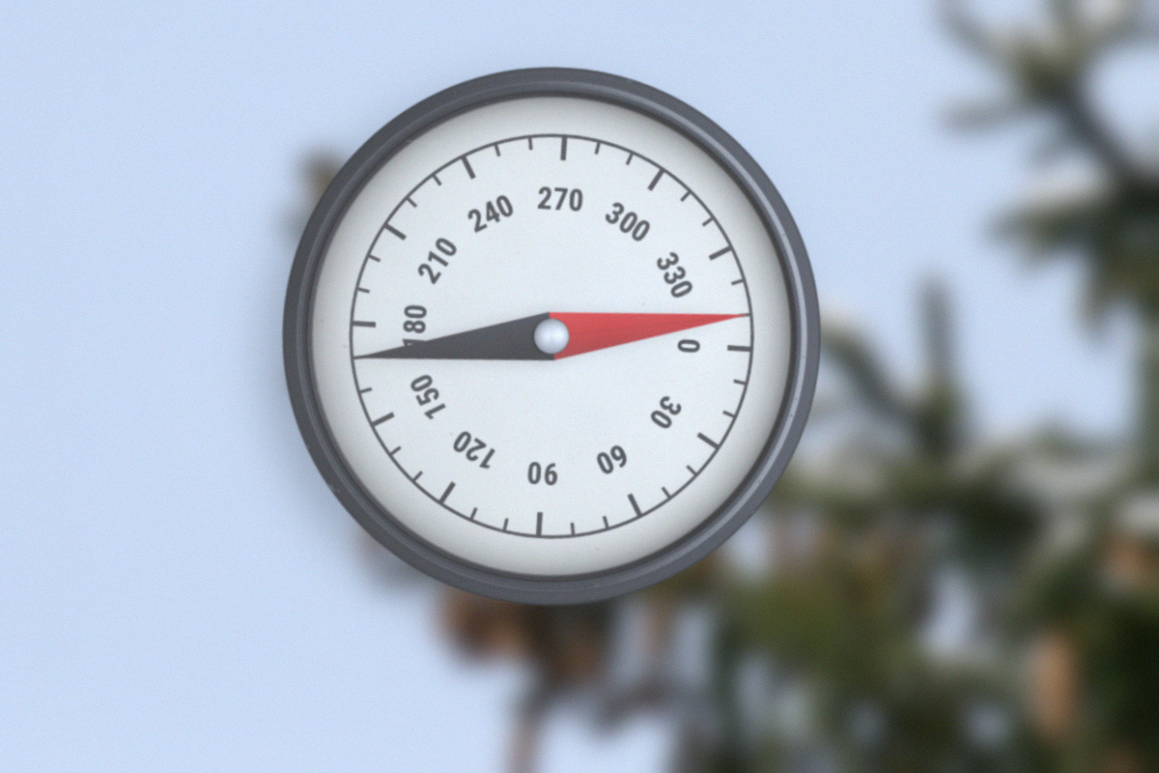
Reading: 350 °
